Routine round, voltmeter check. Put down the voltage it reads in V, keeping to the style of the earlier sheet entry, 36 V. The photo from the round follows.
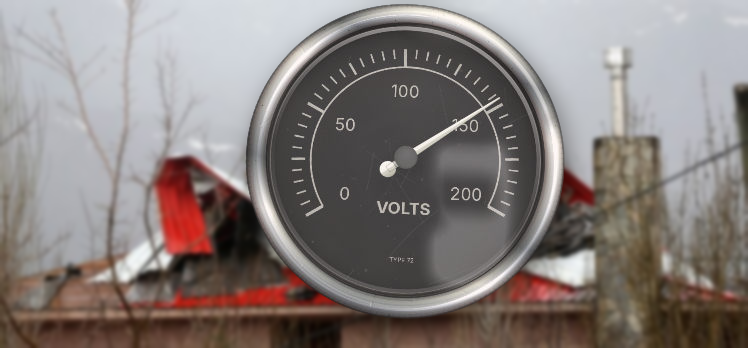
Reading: 147.5 V
